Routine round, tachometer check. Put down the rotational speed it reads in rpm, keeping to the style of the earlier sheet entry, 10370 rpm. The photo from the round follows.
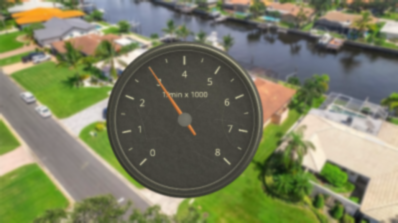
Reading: 3000 rpm
